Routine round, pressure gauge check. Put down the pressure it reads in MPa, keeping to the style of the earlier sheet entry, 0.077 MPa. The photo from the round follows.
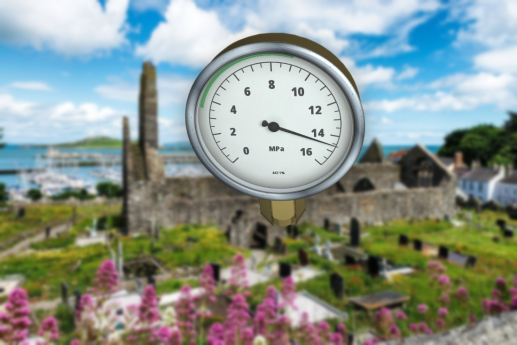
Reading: 14.5 MPa
